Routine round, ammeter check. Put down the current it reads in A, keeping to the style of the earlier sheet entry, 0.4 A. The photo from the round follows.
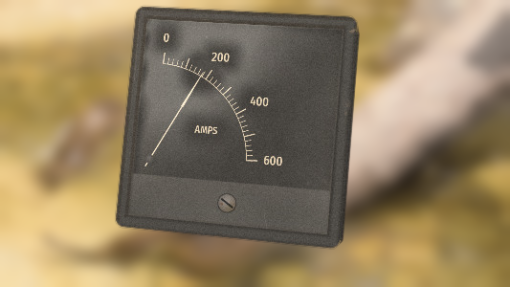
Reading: 180 A
